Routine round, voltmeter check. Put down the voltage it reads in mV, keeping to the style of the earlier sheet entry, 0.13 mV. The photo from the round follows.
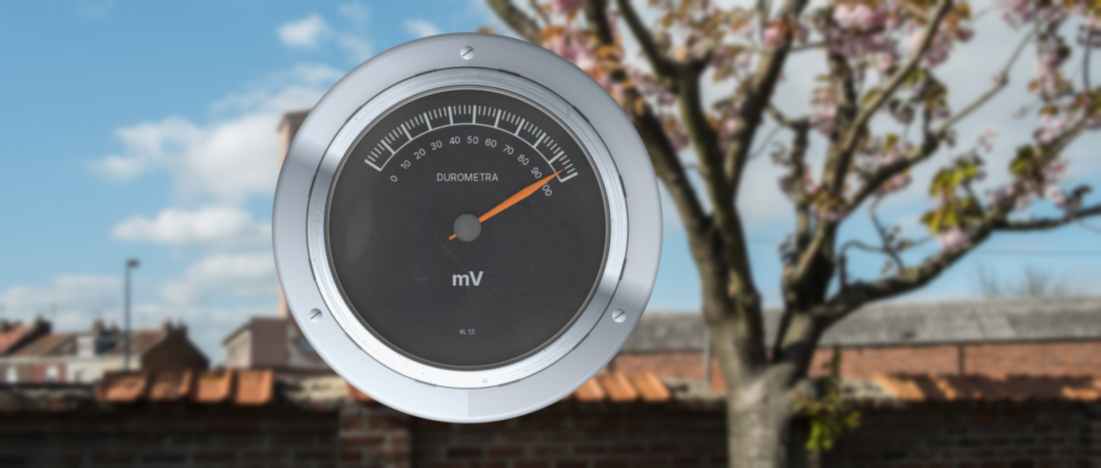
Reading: 96 mV
